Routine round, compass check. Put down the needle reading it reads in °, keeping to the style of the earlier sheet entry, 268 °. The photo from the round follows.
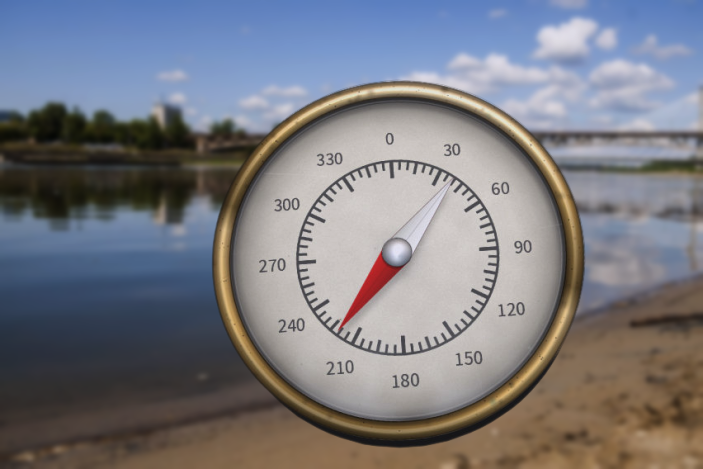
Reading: 220 °
